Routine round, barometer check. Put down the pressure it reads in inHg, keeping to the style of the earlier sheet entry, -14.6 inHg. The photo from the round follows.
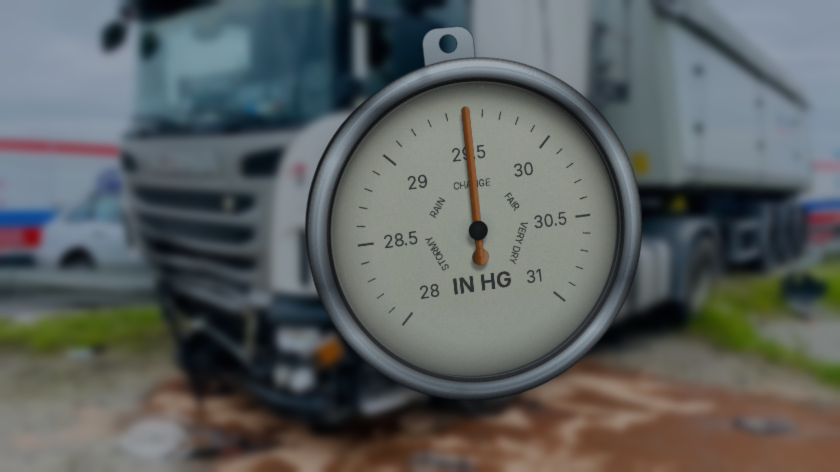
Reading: 29.5 inHg
